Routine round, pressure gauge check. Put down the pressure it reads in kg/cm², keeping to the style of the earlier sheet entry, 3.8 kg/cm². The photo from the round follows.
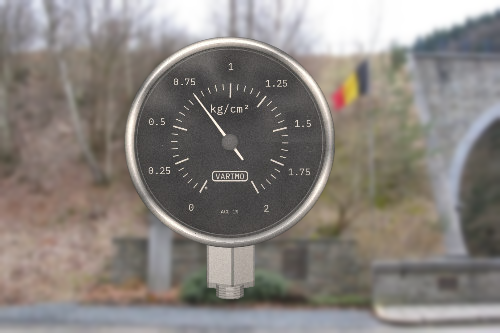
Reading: 0.75 kg/cm²
